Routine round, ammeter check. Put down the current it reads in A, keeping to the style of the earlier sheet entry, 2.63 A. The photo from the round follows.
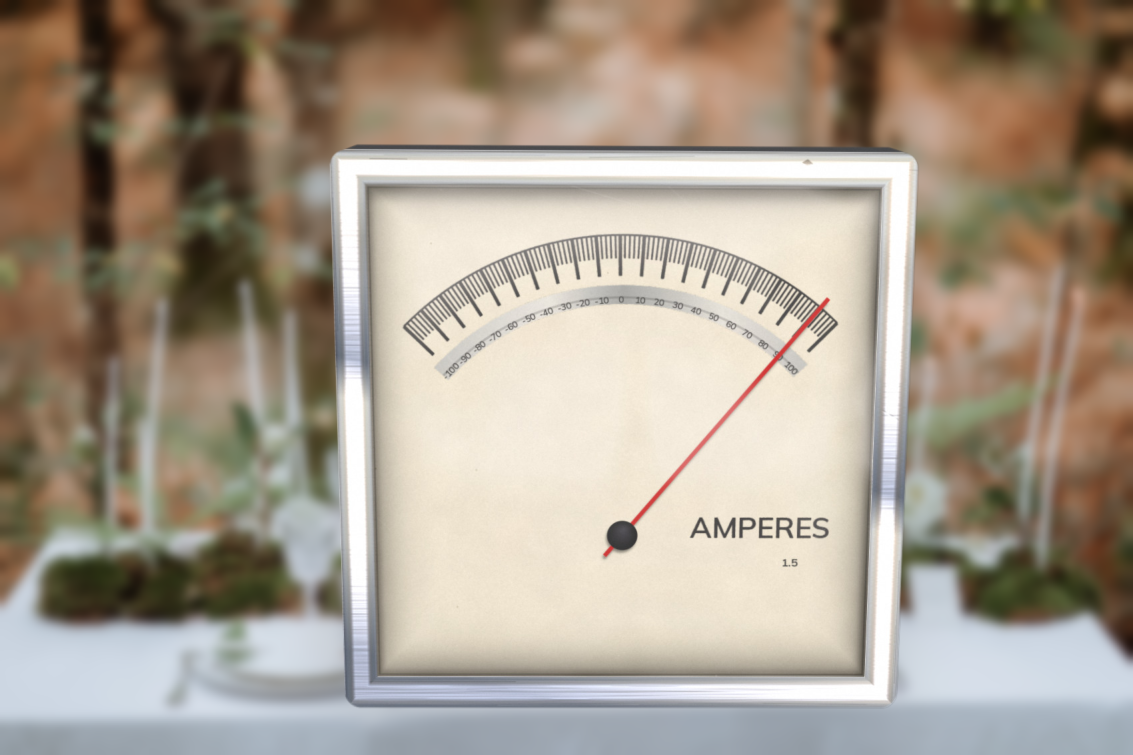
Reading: 90 A
